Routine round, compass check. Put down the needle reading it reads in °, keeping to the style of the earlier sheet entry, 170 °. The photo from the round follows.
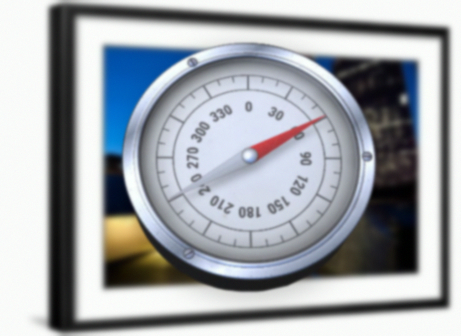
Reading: 60 °
